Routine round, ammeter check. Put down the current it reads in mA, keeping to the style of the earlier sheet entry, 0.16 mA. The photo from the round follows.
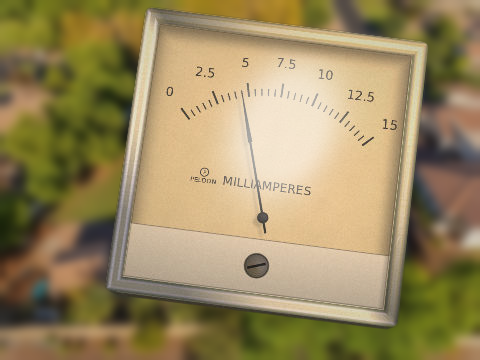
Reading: 4.5 mA
